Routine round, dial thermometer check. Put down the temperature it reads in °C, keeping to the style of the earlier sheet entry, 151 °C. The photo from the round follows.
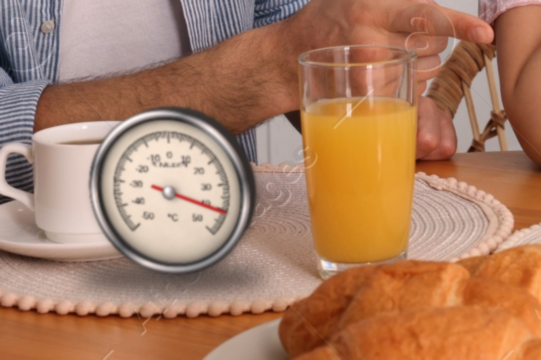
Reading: 40 °C
